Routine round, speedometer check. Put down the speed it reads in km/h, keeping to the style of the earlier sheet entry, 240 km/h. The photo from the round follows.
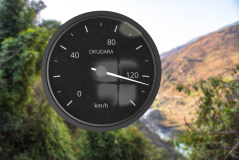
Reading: 125 km/h
